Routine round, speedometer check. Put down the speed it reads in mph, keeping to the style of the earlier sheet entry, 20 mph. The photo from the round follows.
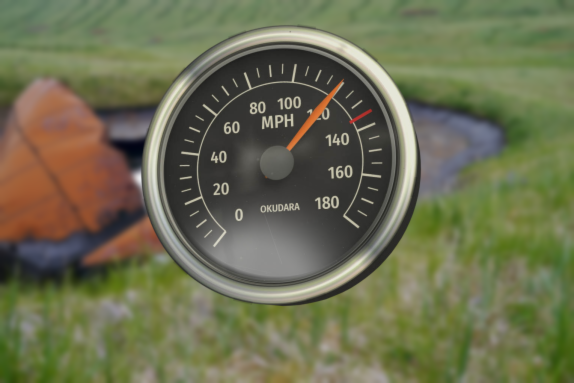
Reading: 120 mph
